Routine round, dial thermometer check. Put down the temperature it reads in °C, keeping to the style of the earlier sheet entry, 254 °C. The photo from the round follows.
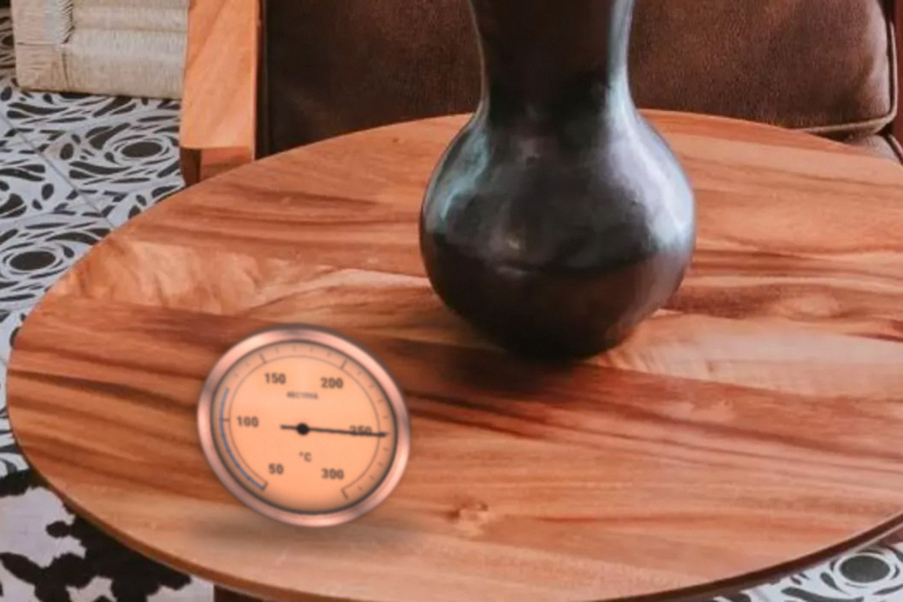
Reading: 250 °C
